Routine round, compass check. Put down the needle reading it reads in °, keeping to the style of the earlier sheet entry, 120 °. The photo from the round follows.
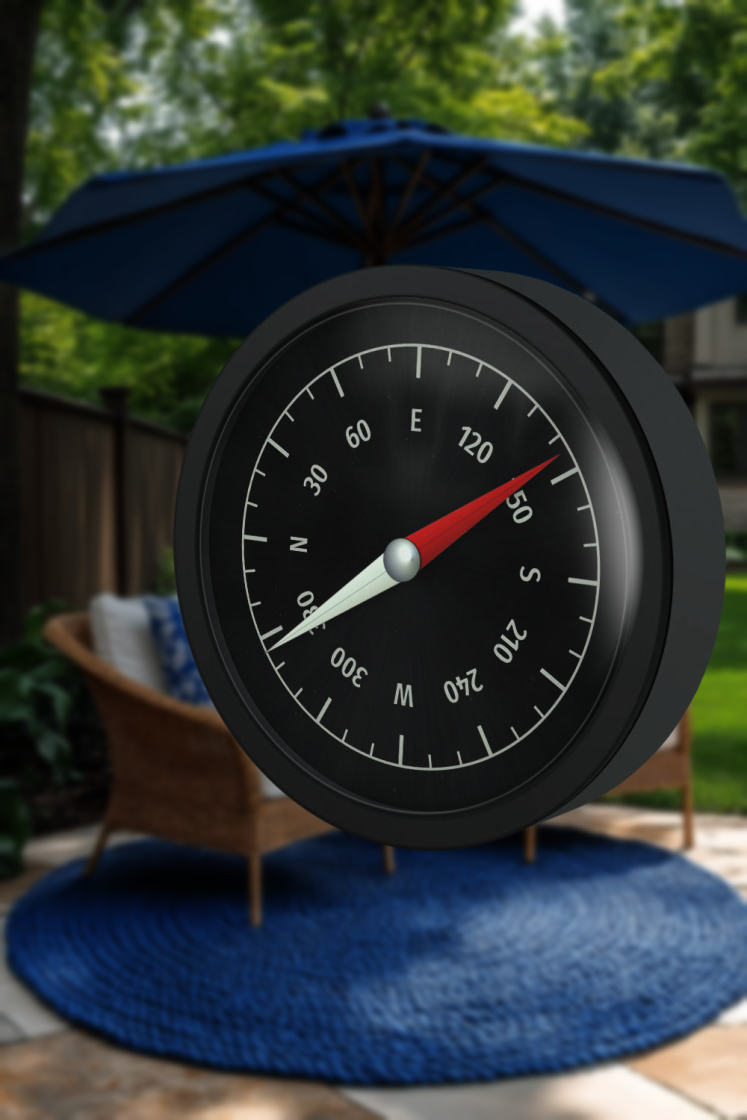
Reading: 145 °
